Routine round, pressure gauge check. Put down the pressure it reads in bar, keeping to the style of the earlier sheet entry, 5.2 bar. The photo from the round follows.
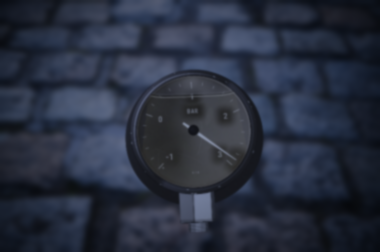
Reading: 2.9 bar
